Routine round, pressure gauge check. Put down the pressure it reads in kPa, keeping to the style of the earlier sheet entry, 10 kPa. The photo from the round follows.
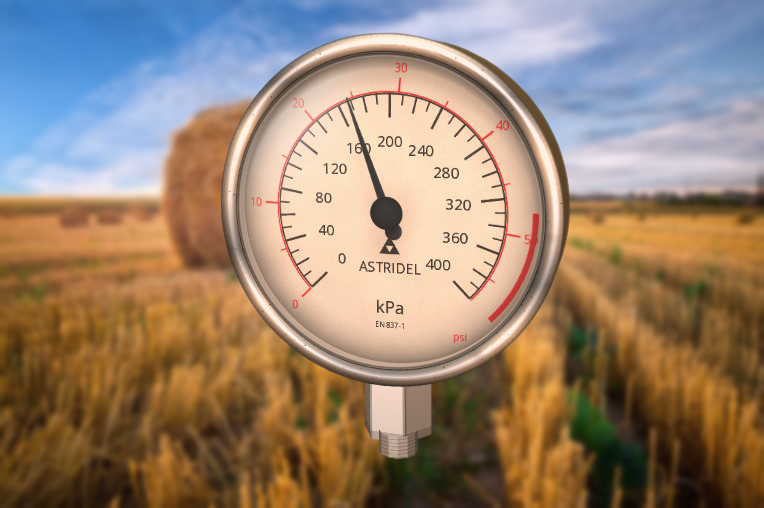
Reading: 170 kPa
